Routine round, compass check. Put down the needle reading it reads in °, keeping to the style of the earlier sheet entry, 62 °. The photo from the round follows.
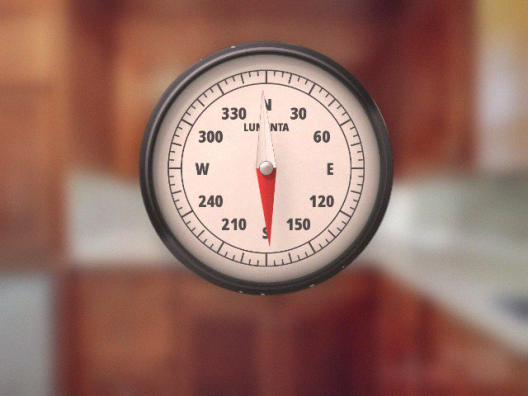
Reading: 177.5 °
